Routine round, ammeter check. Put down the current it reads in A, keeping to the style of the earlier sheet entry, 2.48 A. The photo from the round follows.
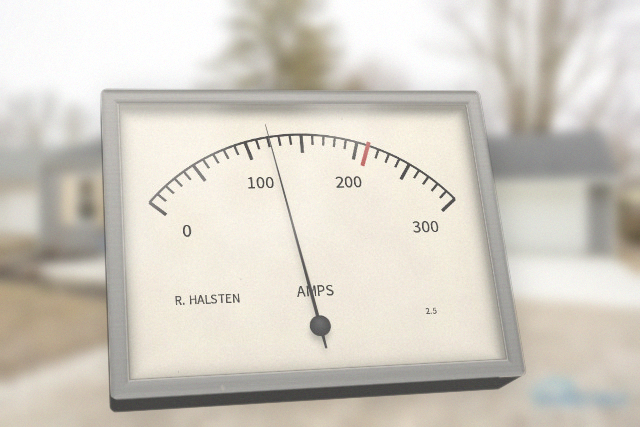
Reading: 120 A
